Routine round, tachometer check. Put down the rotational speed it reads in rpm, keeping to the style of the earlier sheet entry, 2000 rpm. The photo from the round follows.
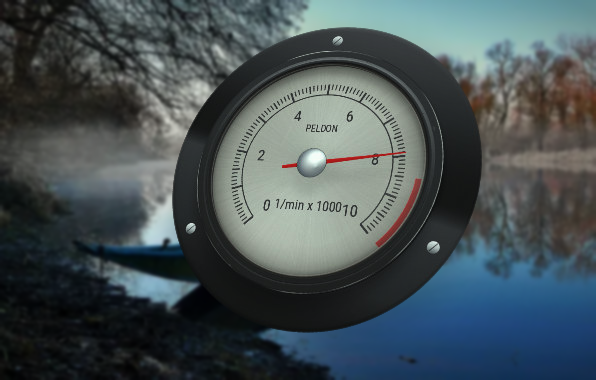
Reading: 8000 rpm
